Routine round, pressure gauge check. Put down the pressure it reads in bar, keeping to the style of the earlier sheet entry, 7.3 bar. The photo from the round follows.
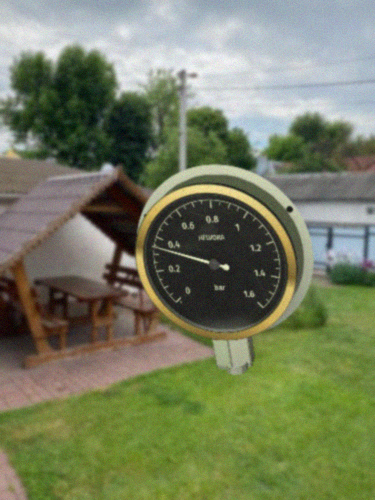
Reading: 0.35 bar
